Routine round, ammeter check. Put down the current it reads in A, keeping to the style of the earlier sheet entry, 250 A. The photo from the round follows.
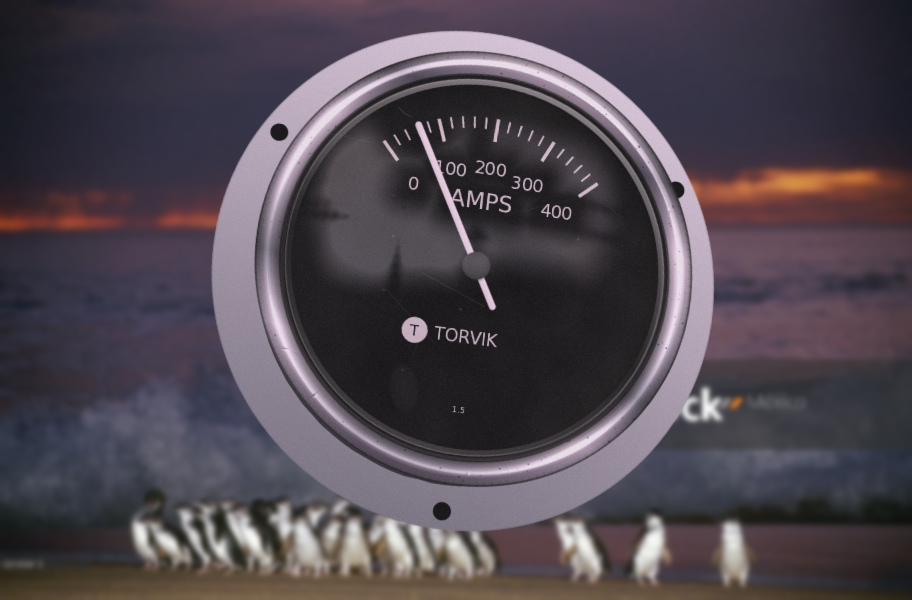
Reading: 60 A
